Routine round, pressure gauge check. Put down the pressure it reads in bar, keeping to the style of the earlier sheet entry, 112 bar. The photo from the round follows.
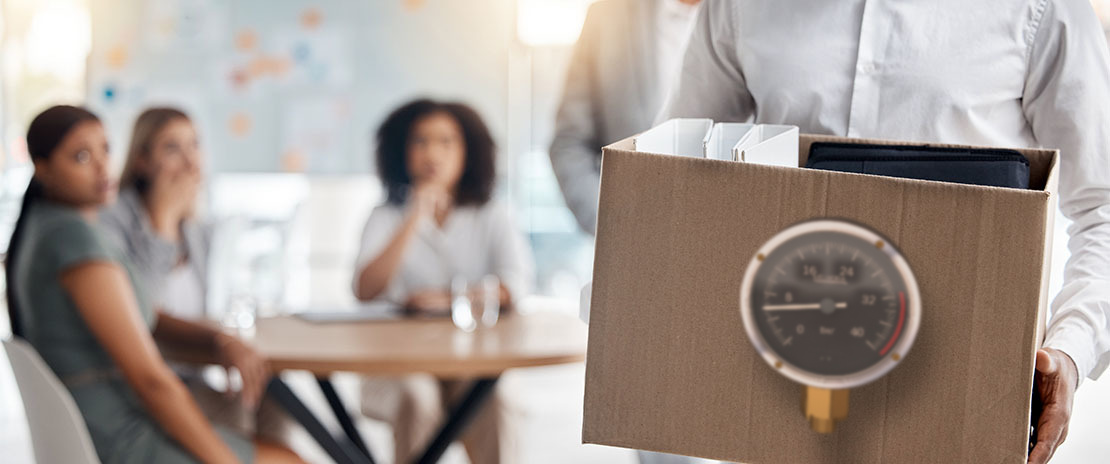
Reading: 6 bar
